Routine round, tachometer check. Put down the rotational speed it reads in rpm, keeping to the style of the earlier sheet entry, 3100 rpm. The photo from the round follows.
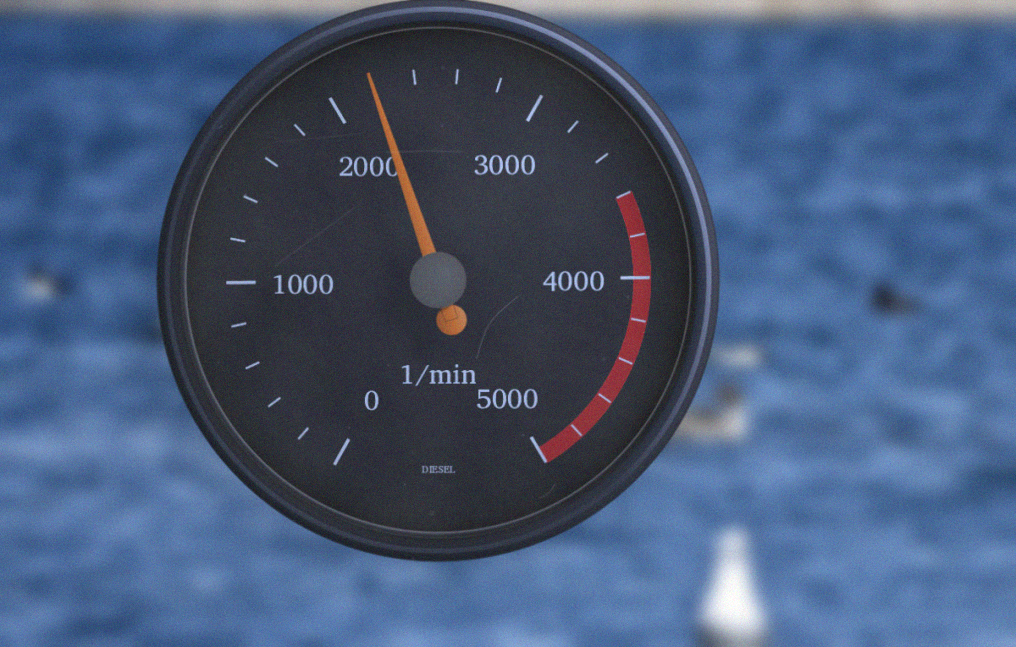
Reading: 2200 rpm
